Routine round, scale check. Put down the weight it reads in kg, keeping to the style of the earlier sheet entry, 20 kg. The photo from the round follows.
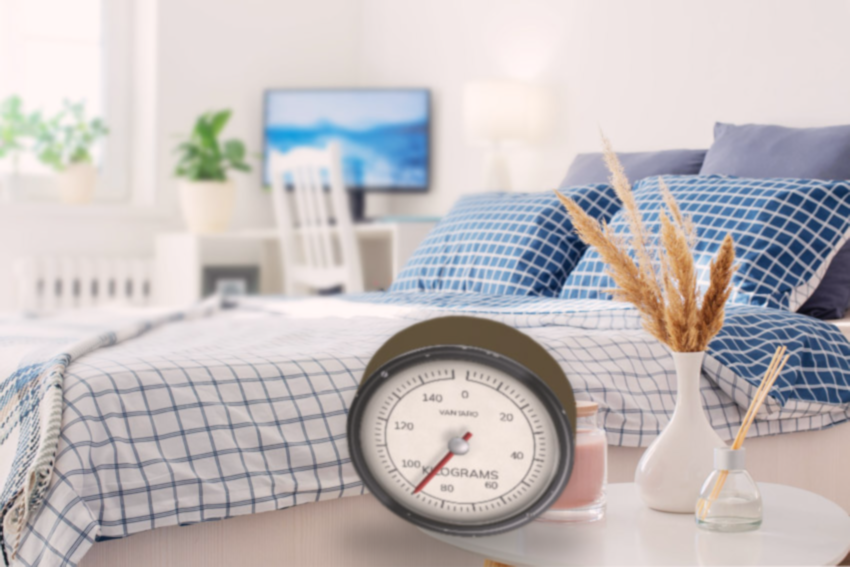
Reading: 90 kg
